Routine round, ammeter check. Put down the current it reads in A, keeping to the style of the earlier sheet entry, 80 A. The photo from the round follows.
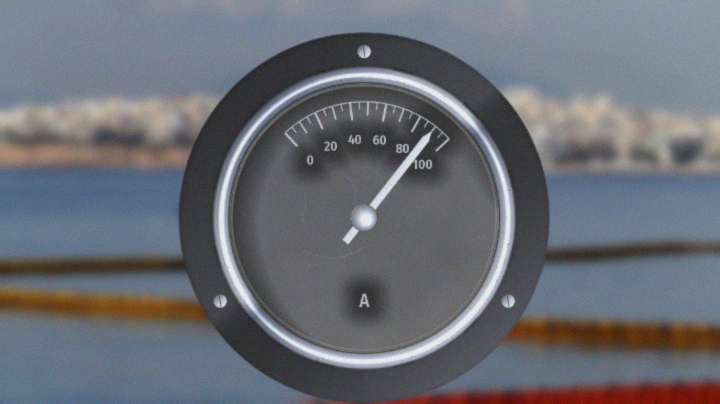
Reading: 90 A
